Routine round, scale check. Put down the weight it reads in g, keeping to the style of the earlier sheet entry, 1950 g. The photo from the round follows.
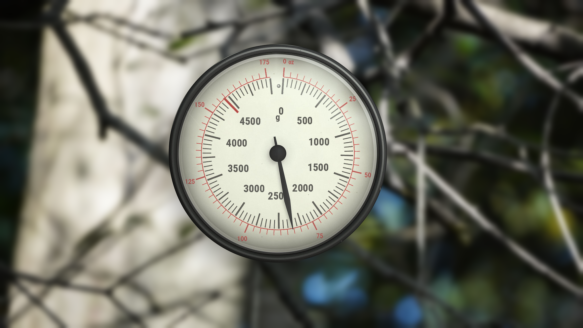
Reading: 2350 g
